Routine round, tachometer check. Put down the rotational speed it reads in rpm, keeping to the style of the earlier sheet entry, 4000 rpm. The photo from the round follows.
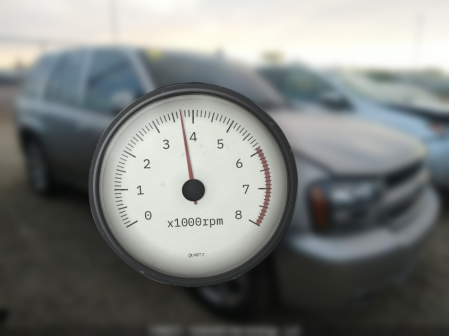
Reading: 3700 rpm
